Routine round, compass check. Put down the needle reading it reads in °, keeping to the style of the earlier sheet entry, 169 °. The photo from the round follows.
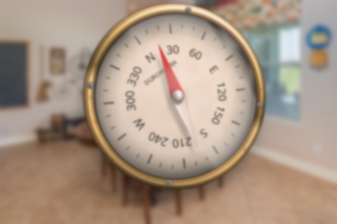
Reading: 15 °
